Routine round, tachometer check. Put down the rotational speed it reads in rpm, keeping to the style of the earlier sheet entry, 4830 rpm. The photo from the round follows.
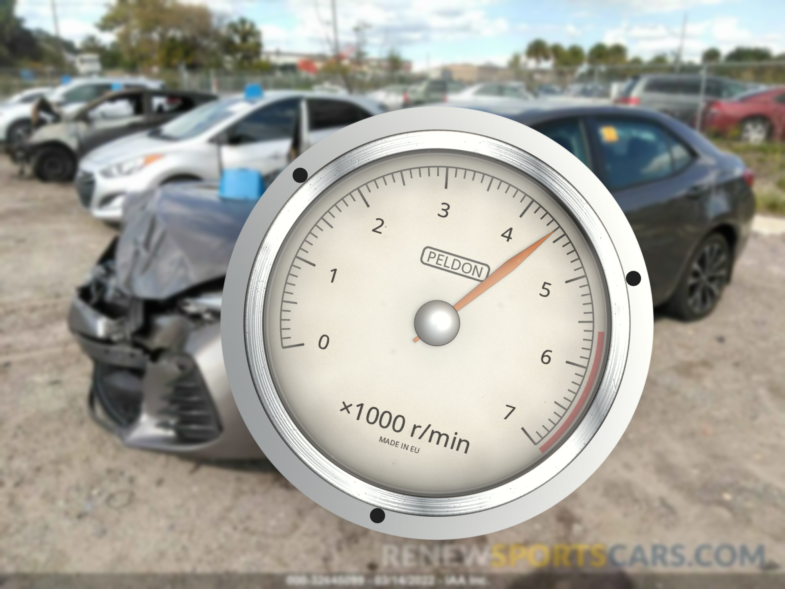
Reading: 4400 rpm
